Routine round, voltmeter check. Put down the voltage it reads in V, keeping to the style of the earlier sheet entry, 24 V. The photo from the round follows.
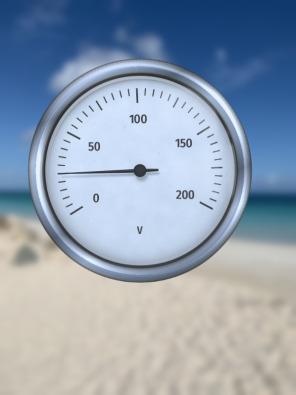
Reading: 25 V
